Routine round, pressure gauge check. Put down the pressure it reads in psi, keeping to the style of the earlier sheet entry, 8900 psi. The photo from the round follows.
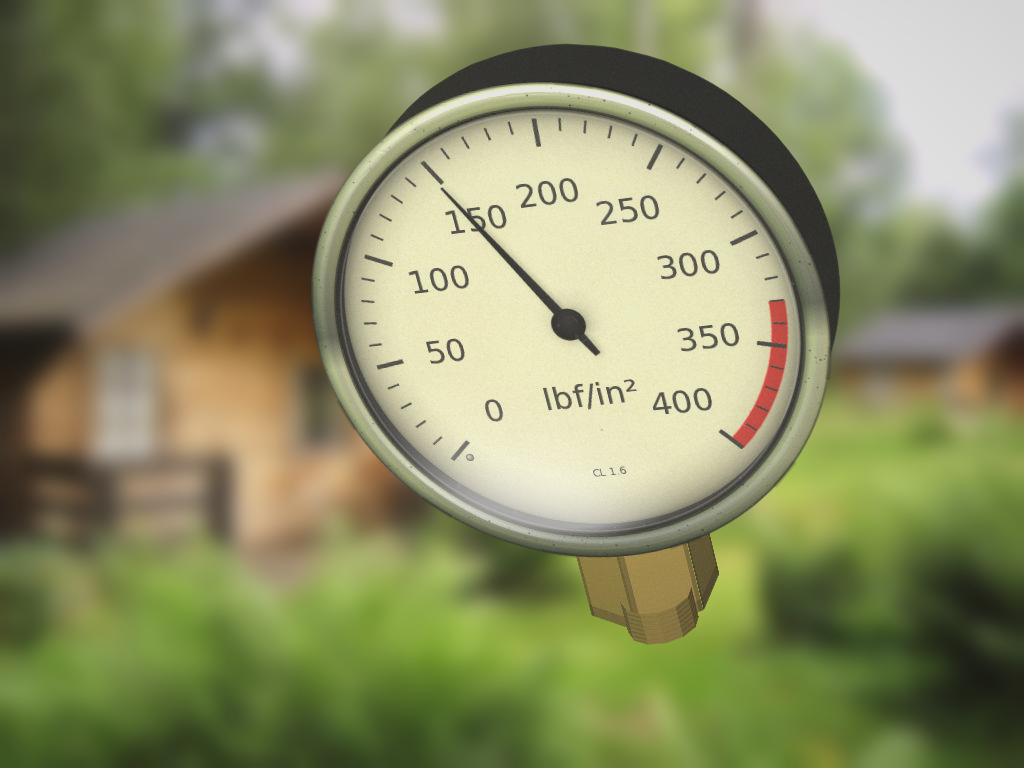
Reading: 150 psi
